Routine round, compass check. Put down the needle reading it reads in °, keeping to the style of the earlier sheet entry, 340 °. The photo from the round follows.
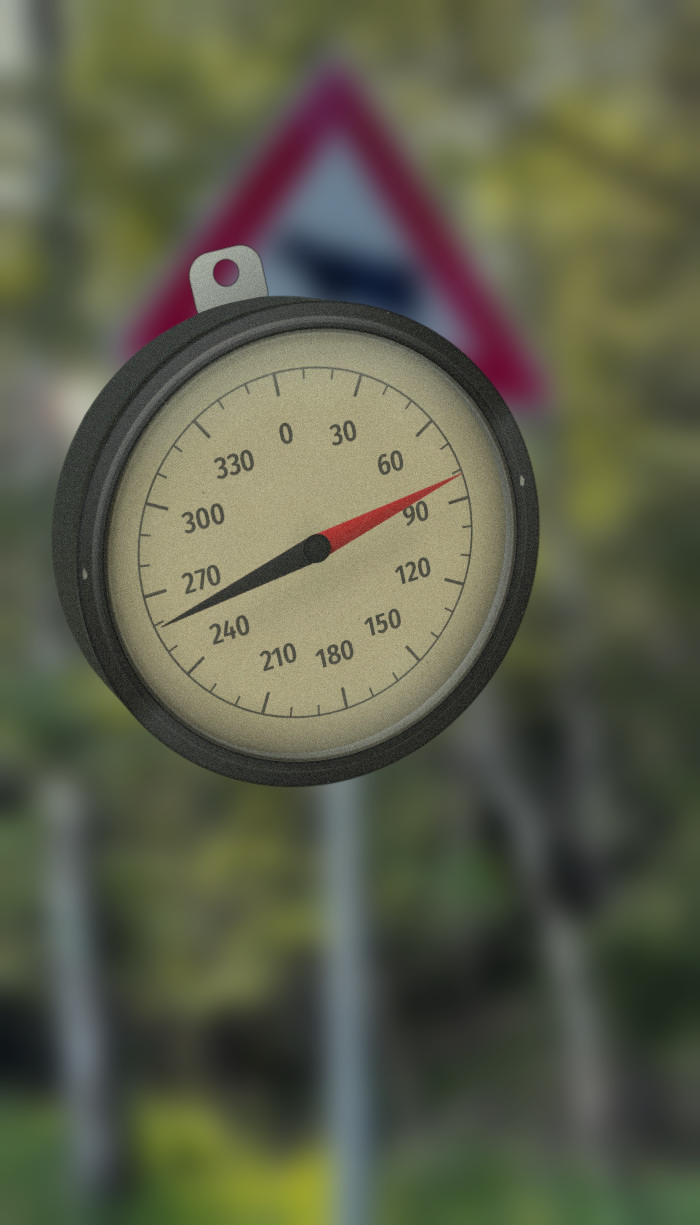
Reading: 80 °
